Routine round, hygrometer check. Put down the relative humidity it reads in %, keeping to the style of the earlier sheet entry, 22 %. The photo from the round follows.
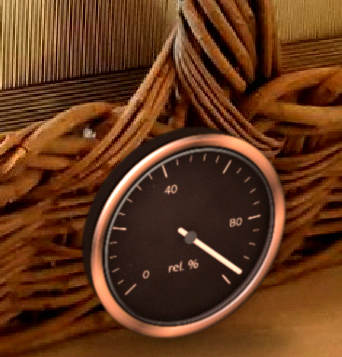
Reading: 96 %
